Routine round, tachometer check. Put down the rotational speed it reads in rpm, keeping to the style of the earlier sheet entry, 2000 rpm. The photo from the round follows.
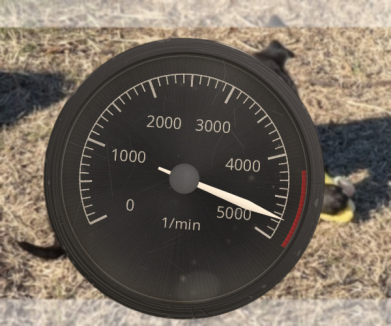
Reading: 4750 rpm
